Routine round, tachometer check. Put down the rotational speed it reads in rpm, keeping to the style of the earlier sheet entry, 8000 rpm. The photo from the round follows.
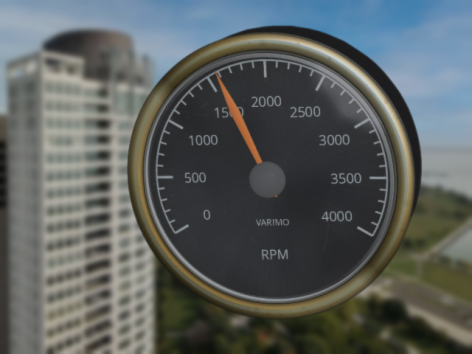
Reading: 1600 rpm
